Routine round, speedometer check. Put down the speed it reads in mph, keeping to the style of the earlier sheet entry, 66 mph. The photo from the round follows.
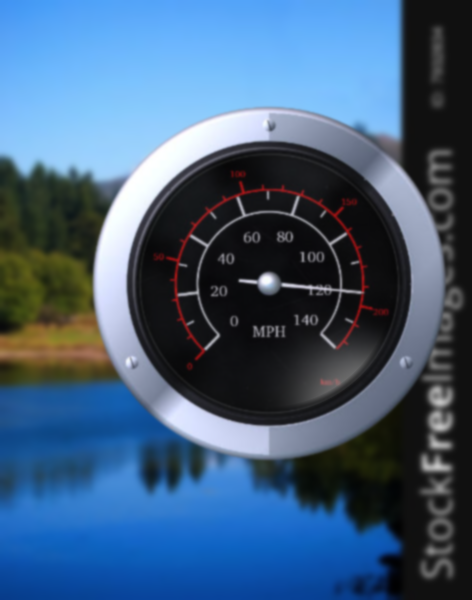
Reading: 120 mph
